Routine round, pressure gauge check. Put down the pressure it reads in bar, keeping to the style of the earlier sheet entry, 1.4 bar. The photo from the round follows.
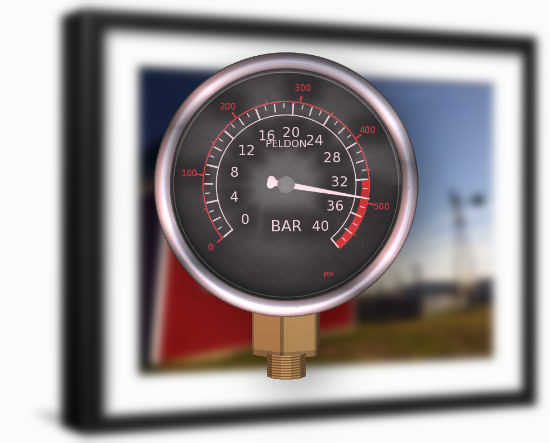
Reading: 34 bar
